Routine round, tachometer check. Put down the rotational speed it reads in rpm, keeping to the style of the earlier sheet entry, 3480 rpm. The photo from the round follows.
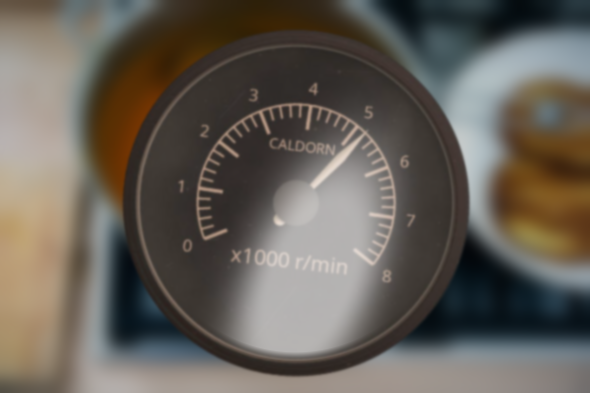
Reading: 5200 rpm
